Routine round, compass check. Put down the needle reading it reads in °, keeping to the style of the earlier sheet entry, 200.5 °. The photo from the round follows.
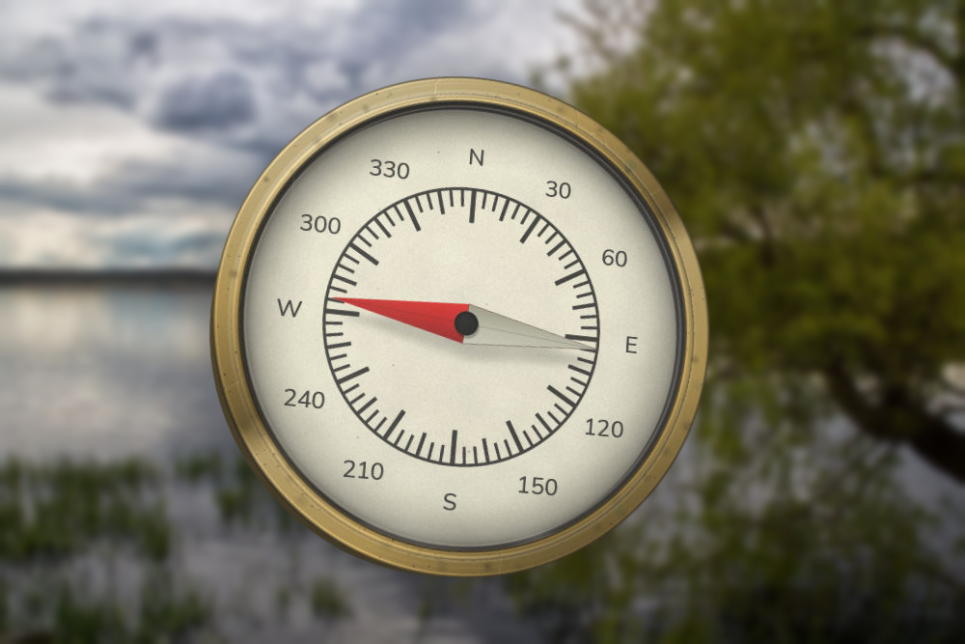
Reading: 275 °
